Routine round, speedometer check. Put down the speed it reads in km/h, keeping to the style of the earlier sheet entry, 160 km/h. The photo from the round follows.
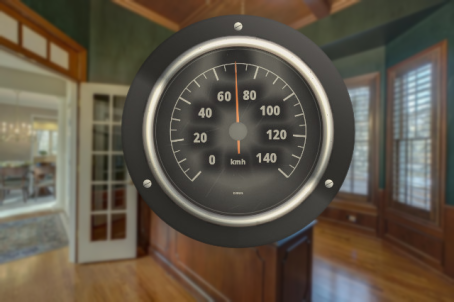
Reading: 70 km/h
